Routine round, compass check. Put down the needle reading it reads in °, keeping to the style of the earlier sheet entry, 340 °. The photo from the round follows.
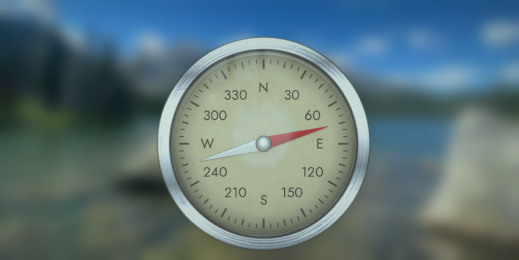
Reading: 75 °
